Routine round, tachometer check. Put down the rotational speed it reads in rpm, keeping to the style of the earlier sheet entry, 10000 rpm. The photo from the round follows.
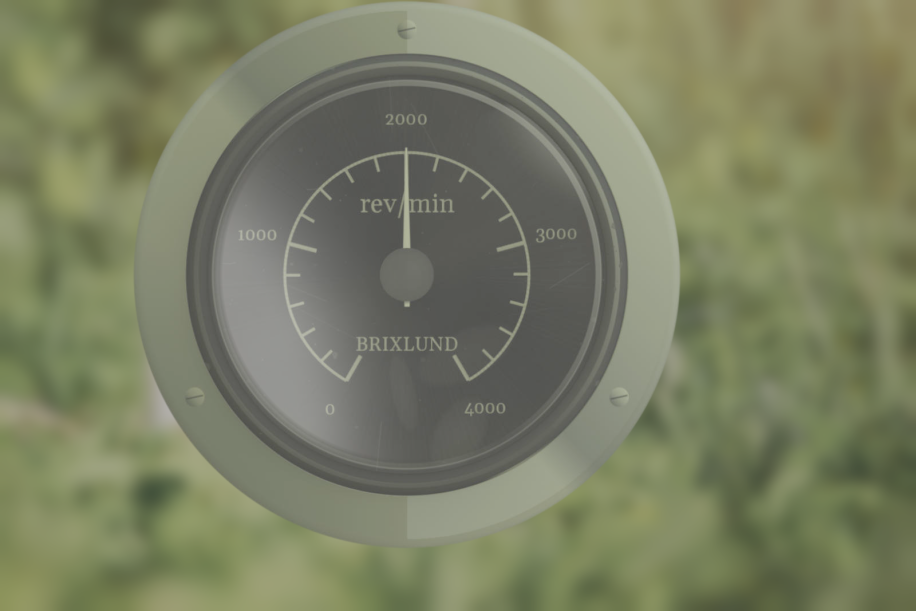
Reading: 2000 rpm
